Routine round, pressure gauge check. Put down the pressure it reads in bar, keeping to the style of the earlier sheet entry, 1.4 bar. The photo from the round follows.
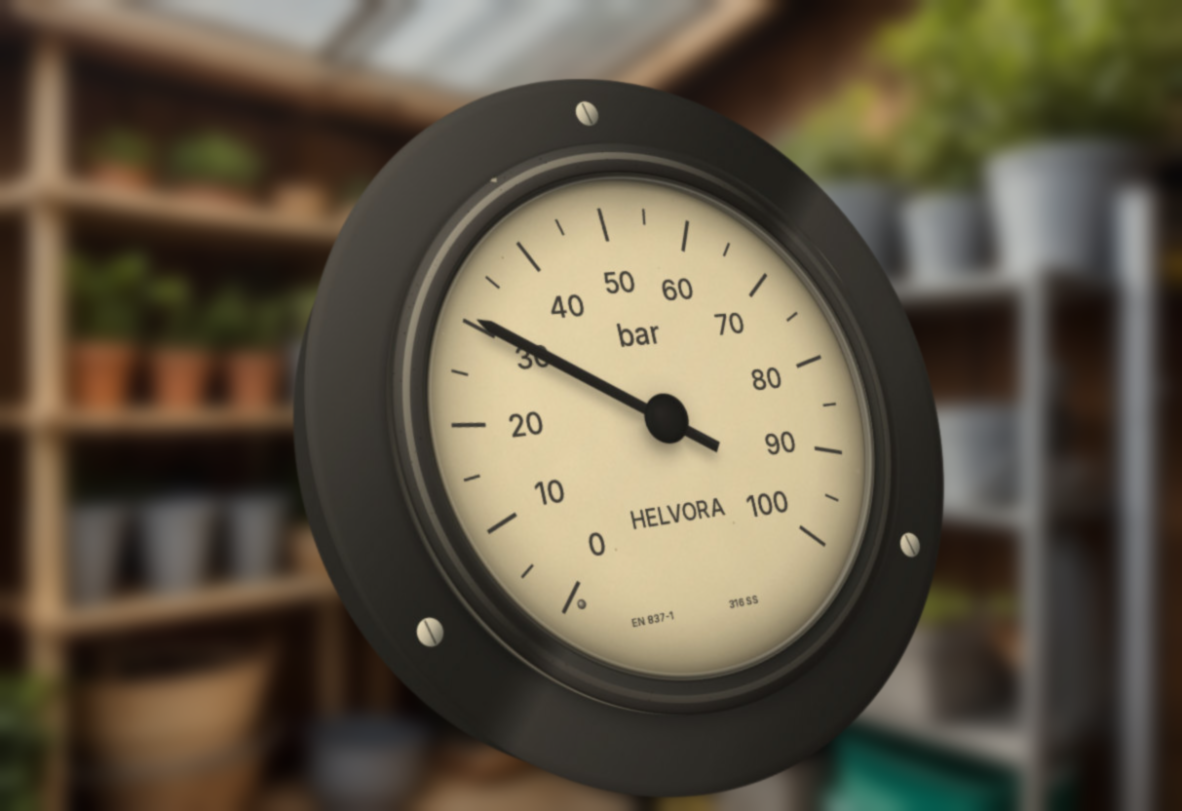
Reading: 30 bar
